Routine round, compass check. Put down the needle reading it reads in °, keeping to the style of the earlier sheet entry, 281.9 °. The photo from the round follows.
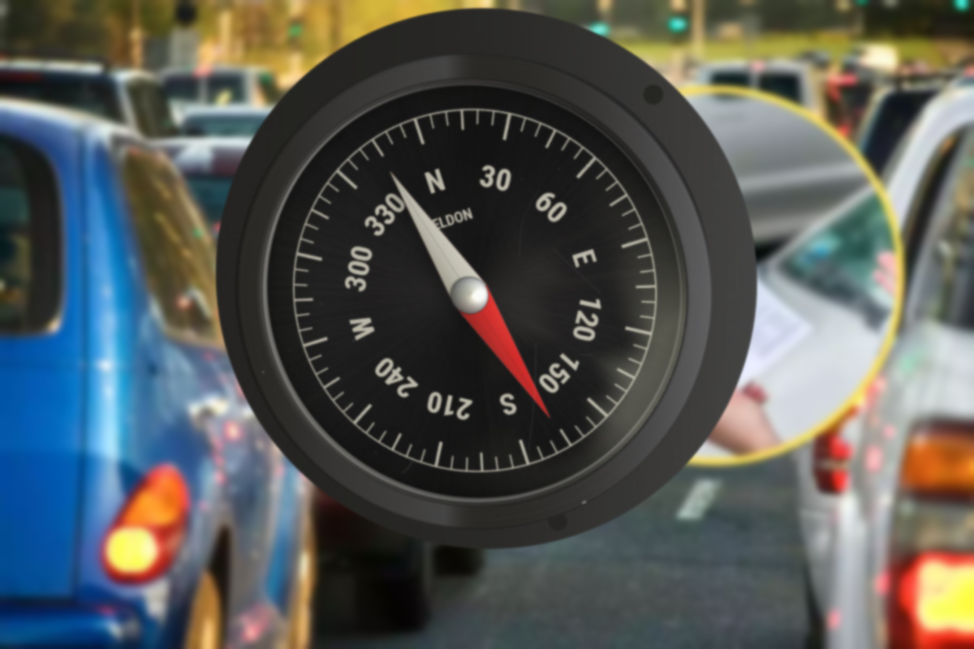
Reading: 165 °
